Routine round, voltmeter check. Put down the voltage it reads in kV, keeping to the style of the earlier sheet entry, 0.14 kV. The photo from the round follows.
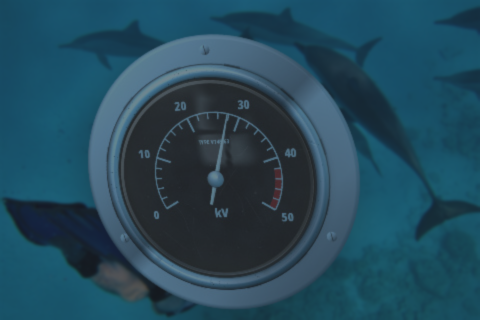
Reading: 28 kV
